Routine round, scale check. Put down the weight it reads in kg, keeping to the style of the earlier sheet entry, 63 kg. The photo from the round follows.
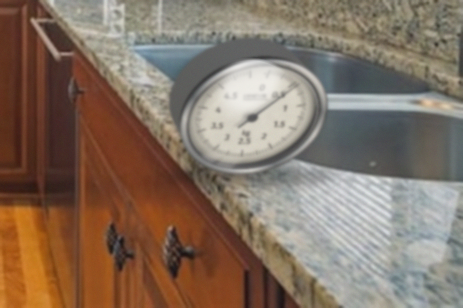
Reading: 0.5 kg
